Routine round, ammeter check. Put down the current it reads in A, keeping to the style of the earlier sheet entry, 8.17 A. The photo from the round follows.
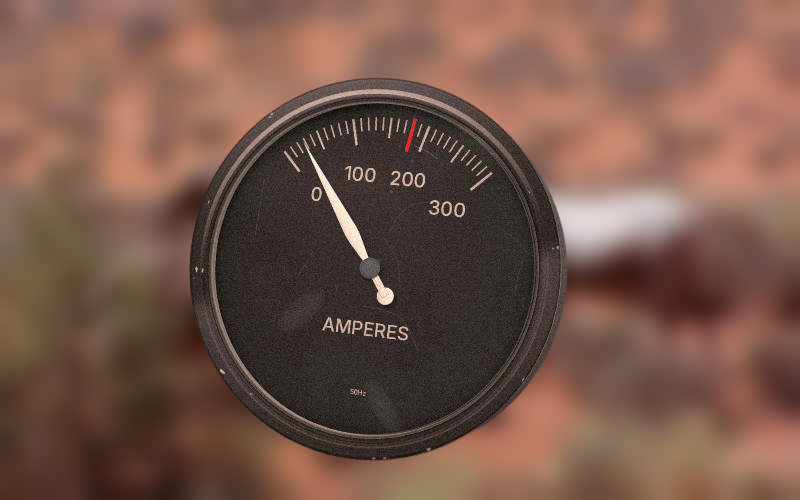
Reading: 30 A
